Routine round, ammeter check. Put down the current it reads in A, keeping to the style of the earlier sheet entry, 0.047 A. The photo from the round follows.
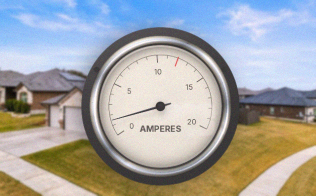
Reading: 1.5 A
